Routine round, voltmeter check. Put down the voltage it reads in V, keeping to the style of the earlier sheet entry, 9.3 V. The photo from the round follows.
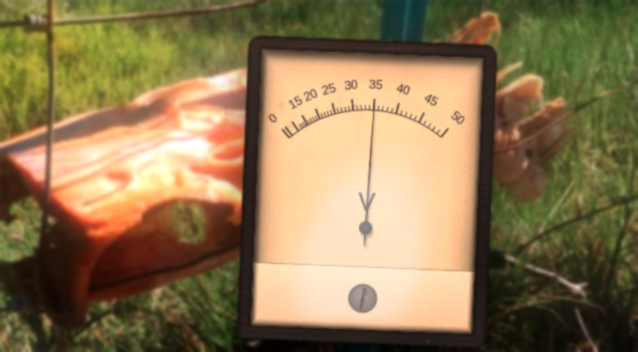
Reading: 35 V
